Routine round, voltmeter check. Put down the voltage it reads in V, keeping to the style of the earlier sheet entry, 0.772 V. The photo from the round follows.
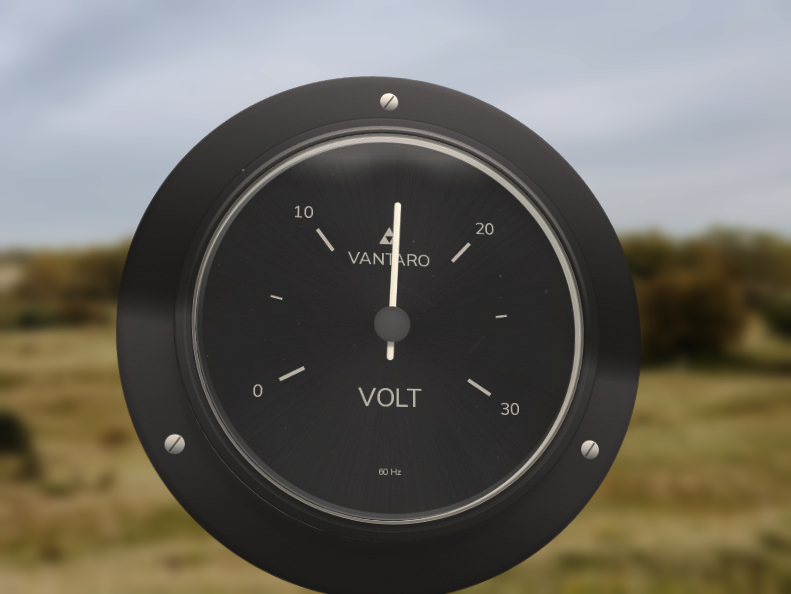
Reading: 15 V
